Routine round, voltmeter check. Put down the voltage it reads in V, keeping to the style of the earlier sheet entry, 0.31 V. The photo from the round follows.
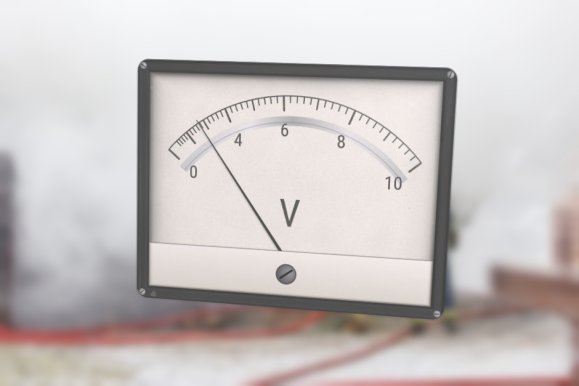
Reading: 2.8 V
